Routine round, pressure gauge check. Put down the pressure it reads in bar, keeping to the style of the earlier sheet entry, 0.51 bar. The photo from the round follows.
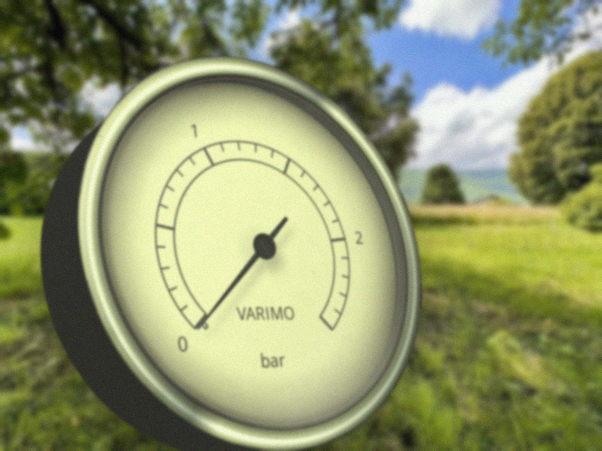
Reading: 0 bar
